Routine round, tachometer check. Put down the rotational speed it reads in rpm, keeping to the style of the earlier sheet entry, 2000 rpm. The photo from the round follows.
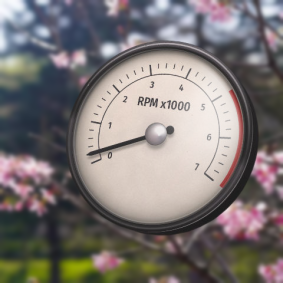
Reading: 200 rpm
